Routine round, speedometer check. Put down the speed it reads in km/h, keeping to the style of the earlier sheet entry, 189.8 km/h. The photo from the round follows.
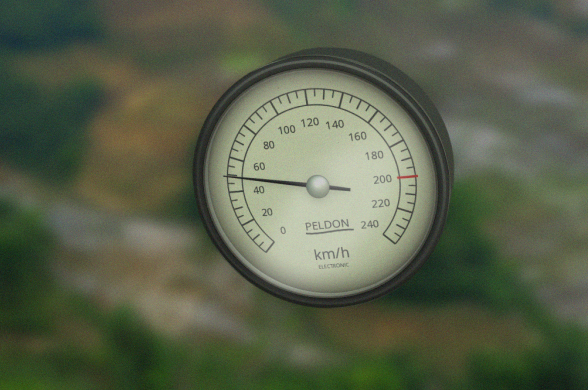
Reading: 50 km/h
